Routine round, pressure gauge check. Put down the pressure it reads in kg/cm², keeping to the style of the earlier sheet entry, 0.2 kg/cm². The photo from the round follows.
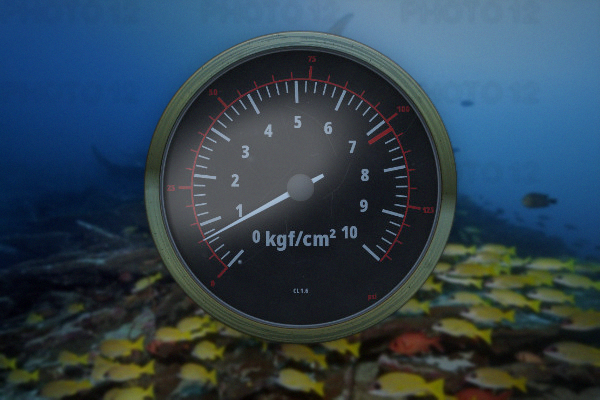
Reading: 0.7 kg/cm²
